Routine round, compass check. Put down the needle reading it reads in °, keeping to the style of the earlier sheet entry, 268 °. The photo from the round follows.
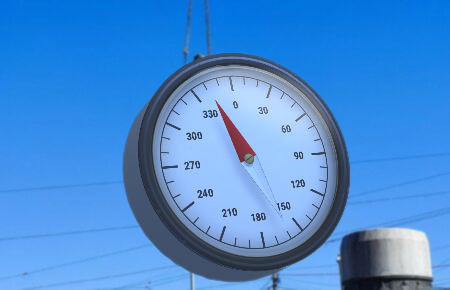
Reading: 340 °
